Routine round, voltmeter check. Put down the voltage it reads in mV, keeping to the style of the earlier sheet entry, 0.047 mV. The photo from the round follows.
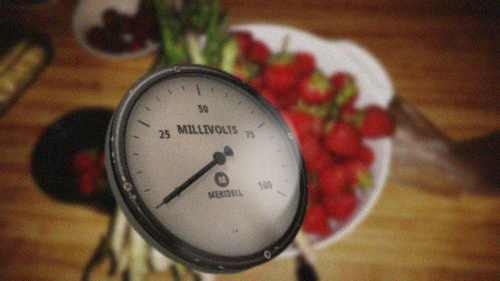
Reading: 0 mV
